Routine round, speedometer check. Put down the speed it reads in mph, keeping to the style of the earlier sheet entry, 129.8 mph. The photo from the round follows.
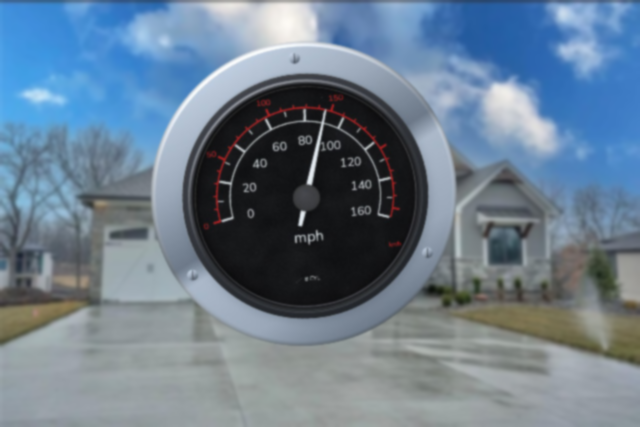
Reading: 90 mph
